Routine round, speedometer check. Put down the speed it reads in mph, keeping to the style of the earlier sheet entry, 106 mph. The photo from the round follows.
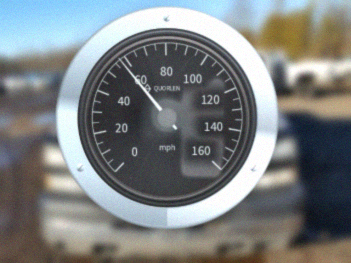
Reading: 57.5 mph
